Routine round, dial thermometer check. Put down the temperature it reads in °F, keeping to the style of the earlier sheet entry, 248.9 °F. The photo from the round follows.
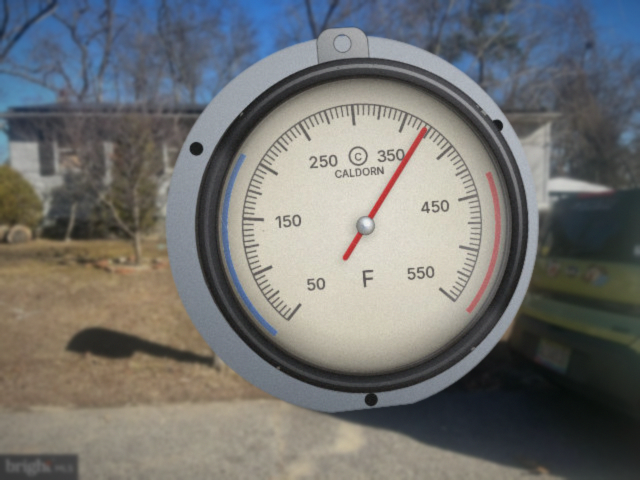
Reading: 370 °F
